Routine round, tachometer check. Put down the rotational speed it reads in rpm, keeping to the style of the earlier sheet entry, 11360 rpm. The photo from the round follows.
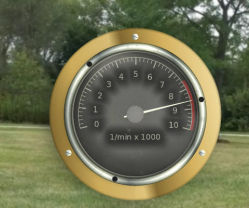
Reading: 8600 rpm
